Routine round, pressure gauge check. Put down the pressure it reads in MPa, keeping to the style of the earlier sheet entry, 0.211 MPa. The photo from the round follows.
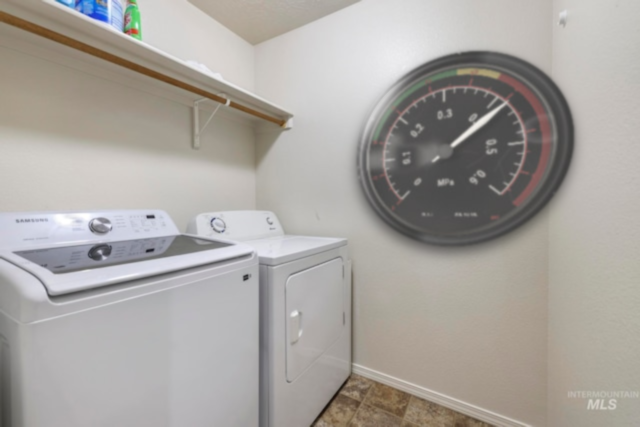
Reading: 0.42 MPa
